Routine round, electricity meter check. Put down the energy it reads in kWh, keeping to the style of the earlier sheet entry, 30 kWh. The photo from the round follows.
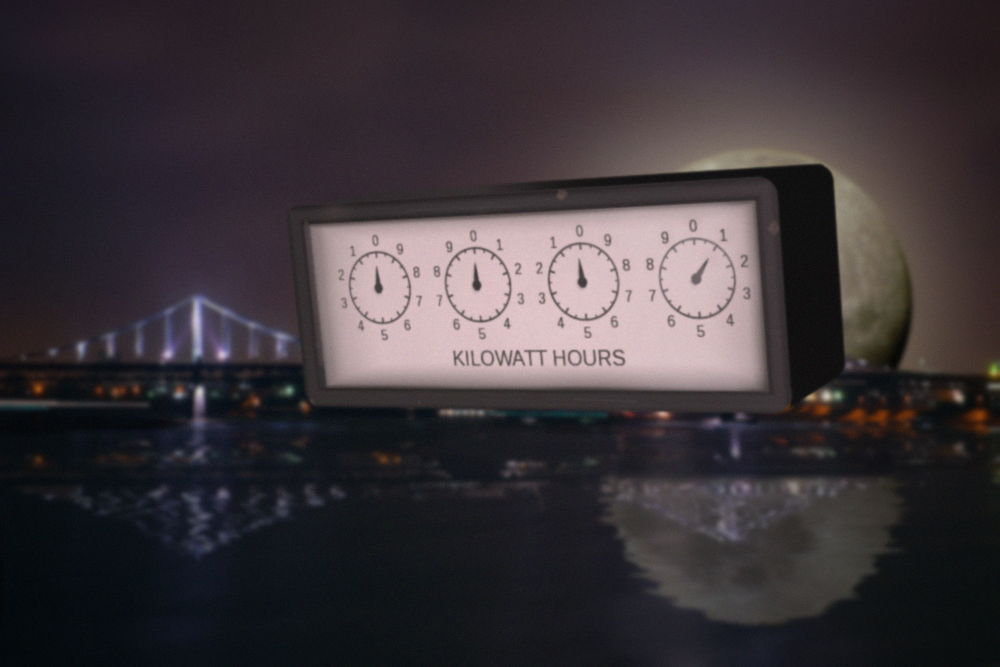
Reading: 1 kWh
